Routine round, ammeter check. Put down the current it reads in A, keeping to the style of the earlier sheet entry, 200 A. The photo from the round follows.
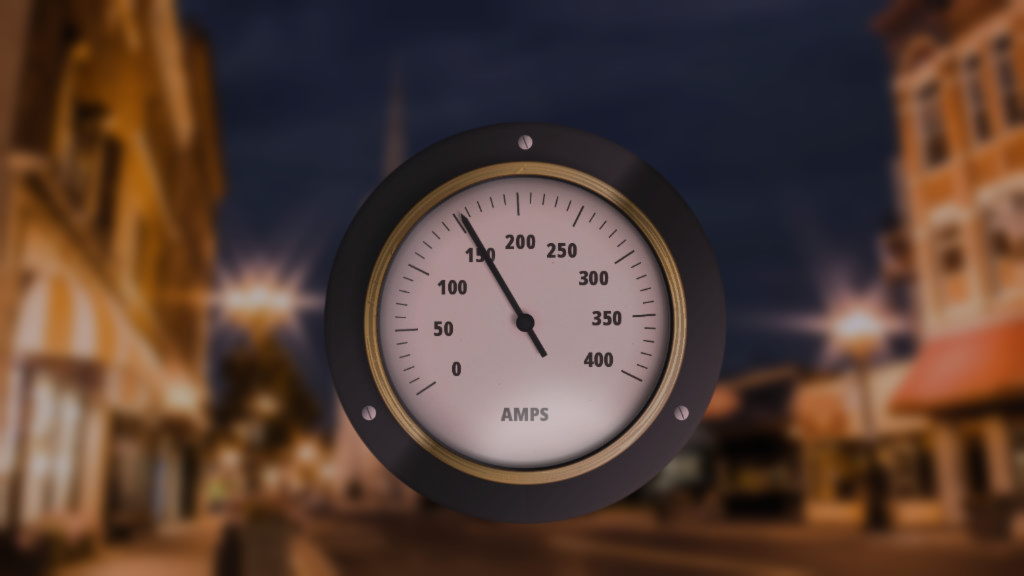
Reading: 155 A
